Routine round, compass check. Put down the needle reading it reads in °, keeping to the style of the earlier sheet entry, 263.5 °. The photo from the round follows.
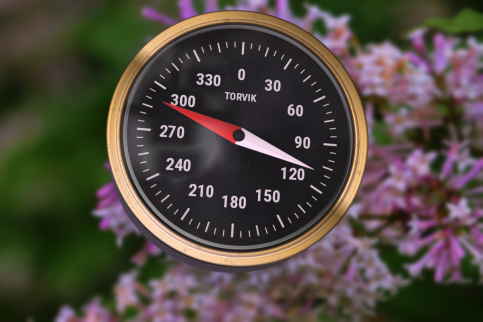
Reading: 290 °
